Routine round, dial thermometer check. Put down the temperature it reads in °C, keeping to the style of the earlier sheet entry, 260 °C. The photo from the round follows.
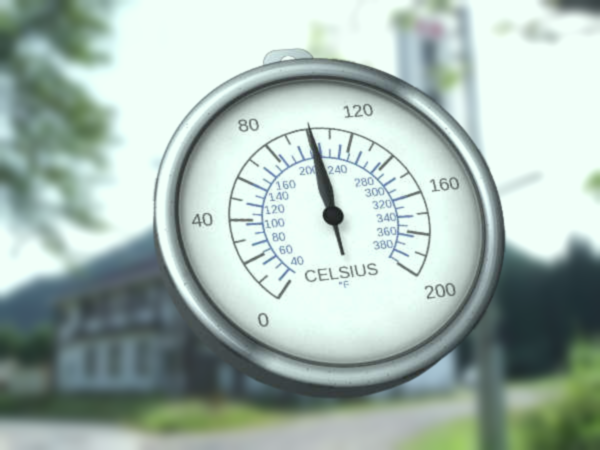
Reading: 100 °C
